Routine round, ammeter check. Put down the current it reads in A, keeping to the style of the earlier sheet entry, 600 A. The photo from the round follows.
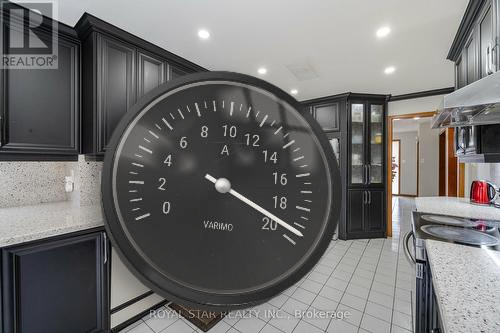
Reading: 19.5 A
